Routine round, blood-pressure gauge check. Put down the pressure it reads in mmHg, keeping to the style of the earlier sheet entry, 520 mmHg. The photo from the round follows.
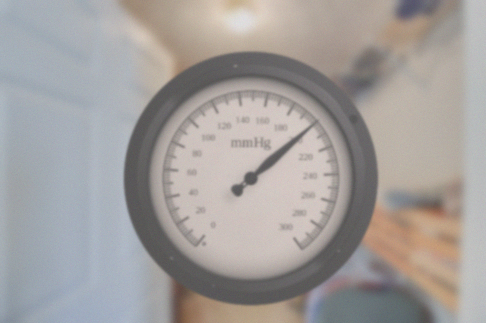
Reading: 200 mmHg
